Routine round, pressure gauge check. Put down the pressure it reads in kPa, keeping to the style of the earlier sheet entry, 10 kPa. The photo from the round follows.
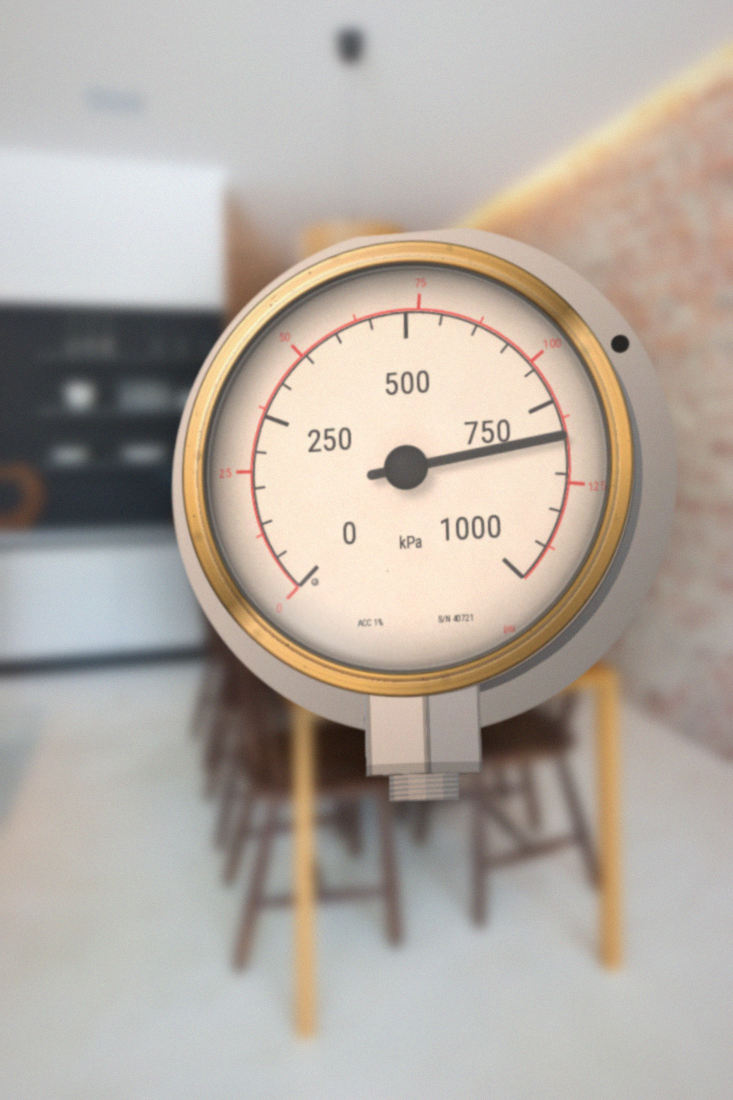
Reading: 800 kPa
